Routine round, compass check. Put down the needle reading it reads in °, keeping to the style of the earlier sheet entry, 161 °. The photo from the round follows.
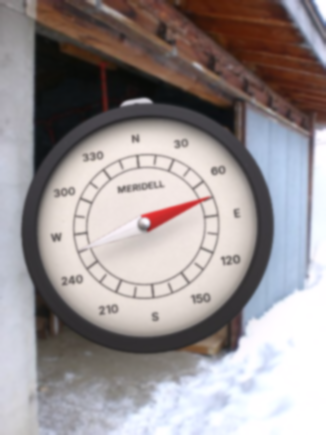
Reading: 75 °
